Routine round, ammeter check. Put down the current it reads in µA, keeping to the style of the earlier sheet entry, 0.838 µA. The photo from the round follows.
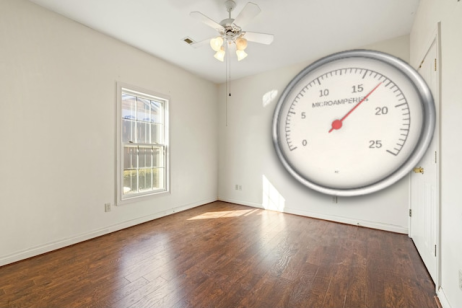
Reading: 17 µA
